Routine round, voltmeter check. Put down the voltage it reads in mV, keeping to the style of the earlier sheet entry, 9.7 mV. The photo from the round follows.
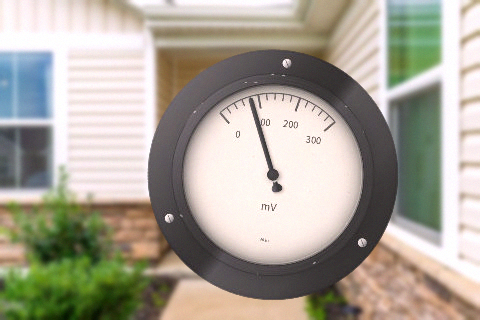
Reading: 80 mV
